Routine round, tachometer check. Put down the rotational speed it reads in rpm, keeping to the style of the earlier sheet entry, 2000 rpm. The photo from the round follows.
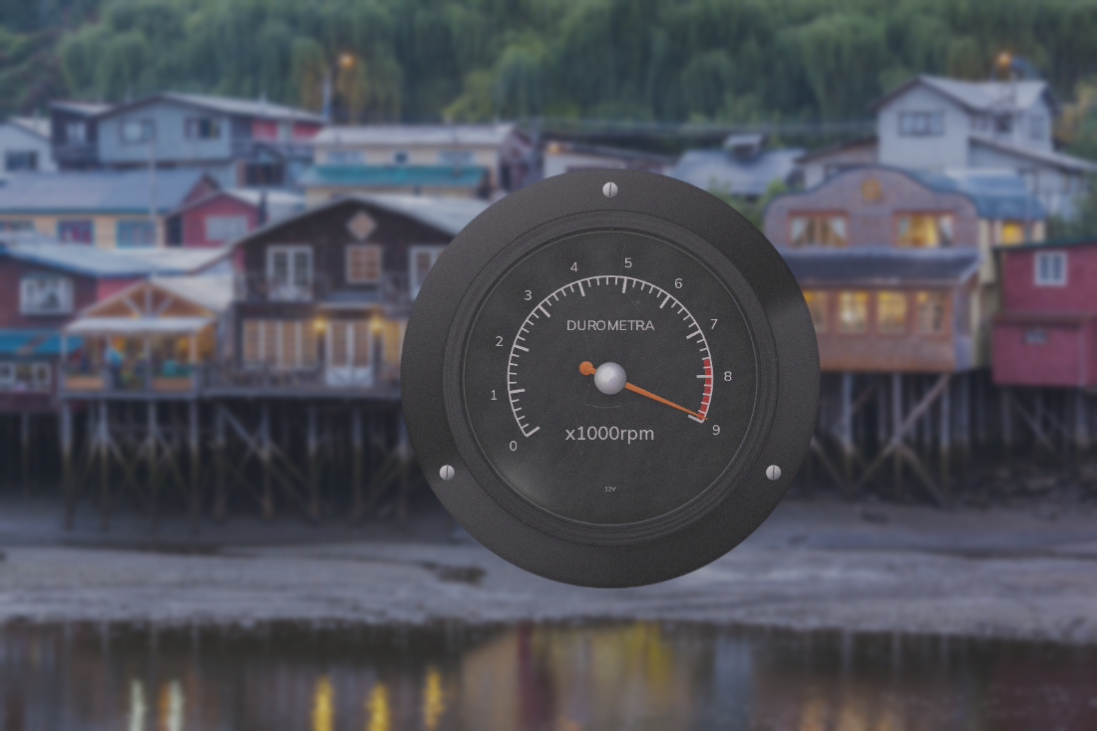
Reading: 8900 rpm
